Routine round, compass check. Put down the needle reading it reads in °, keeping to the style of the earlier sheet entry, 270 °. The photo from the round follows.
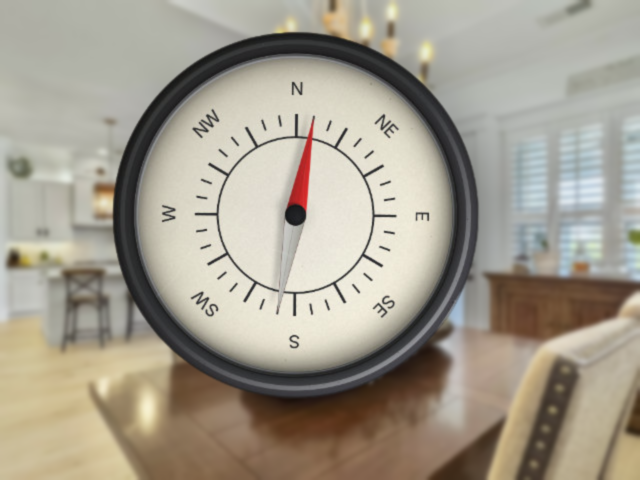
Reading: 10 °
